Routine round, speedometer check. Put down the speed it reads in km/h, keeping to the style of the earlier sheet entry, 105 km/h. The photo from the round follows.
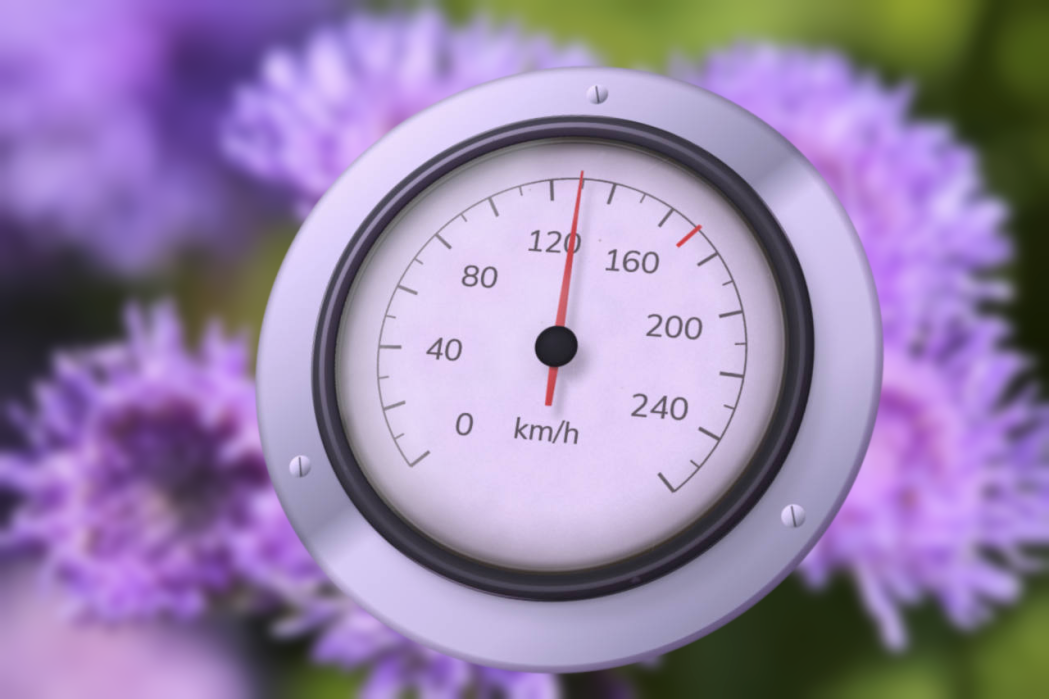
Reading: 130 km/h
